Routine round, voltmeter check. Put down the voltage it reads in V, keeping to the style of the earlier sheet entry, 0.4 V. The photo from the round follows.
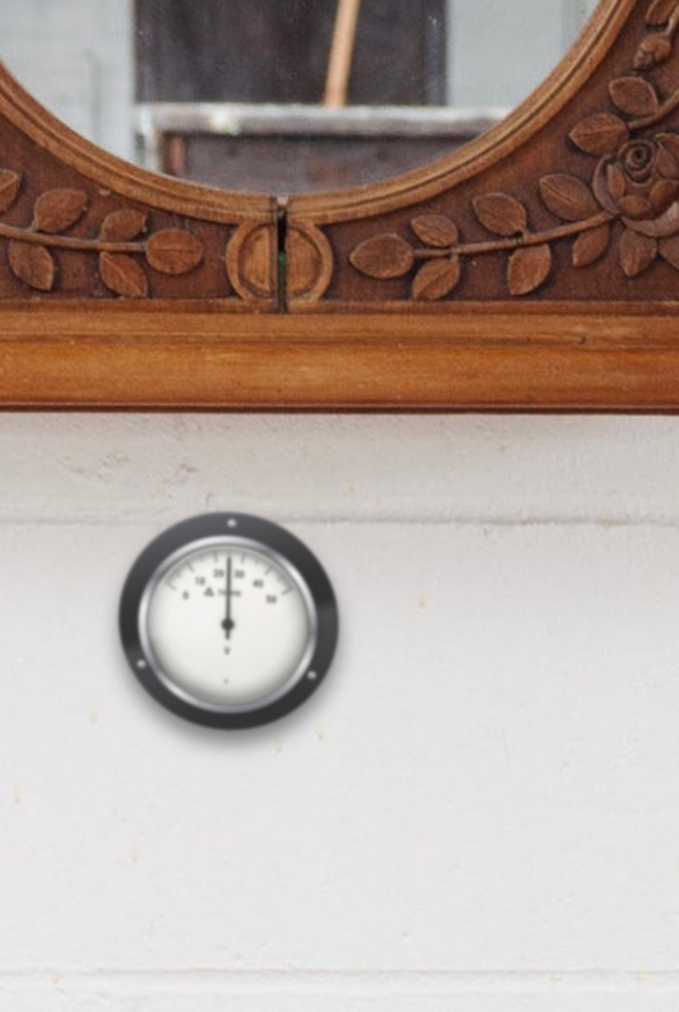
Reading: 25 V
